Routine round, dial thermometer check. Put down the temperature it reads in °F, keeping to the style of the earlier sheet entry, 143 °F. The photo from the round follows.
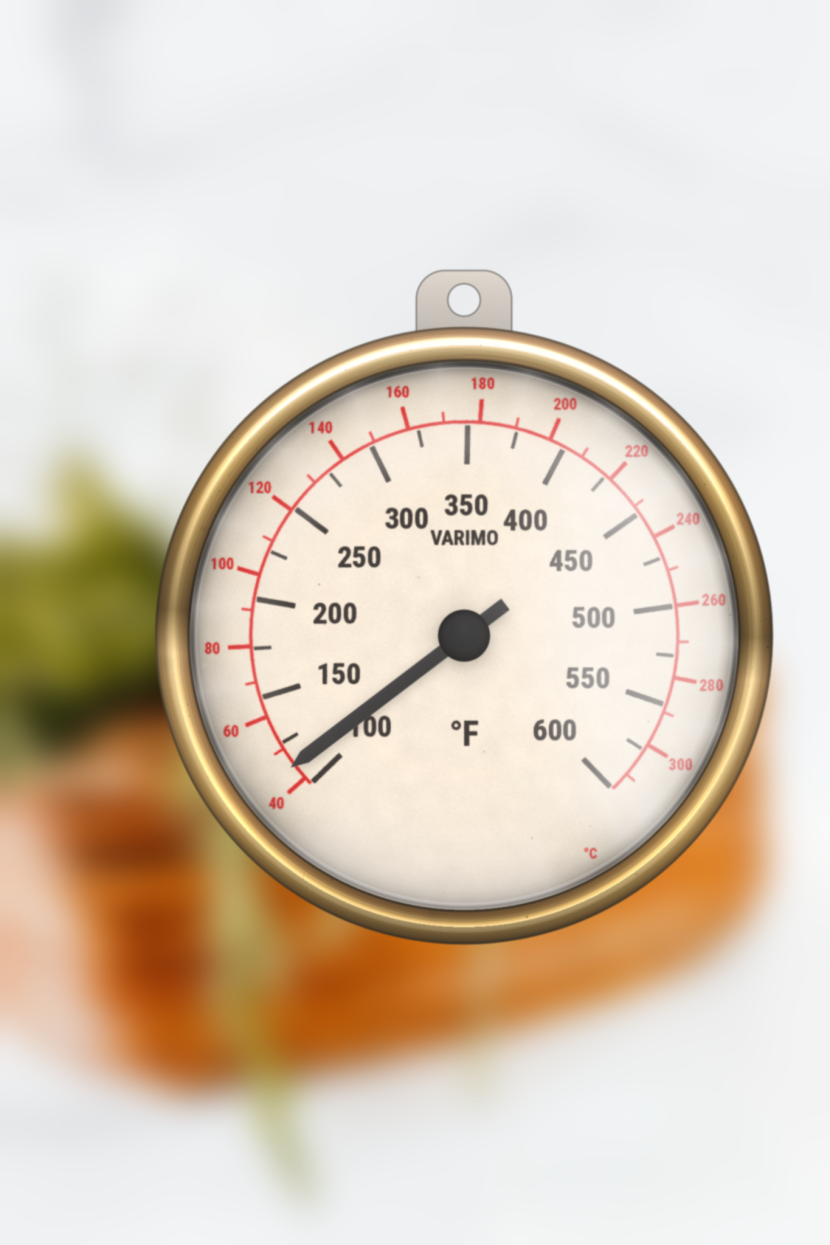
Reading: 112.5 °F
